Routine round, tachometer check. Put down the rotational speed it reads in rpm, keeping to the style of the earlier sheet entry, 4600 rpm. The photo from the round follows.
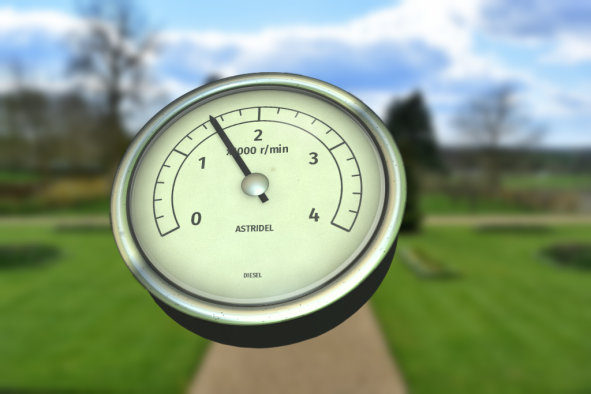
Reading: 1500 rpm
